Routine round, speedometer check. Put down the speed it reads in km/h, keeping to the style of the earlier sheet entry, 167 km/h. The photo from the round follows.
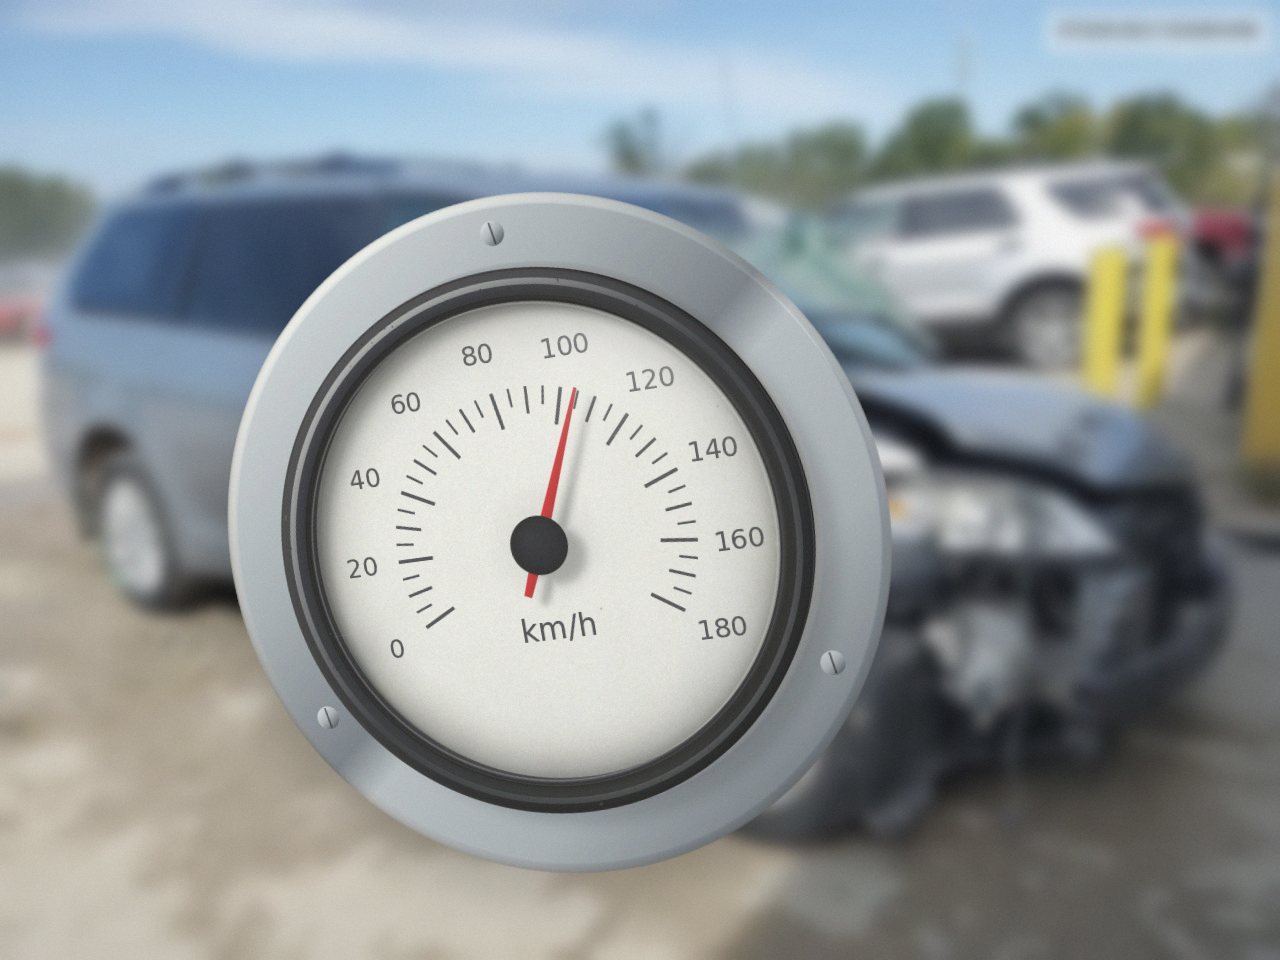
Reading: 105 km/h
